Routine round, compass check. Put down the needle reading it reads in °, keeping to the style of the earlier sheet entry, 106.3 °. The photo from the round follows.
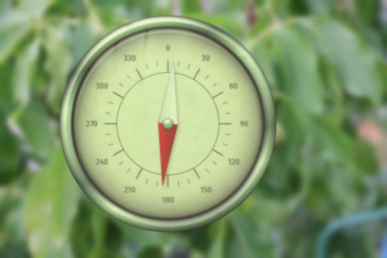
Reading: 185 °
